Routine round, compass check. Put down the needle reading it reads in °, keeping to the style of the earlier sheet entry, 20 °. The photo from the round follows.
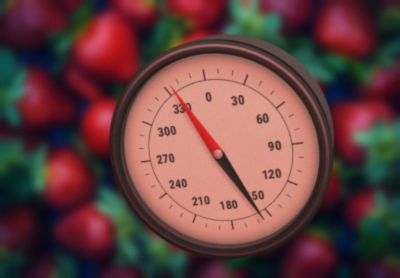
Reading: 335 °
